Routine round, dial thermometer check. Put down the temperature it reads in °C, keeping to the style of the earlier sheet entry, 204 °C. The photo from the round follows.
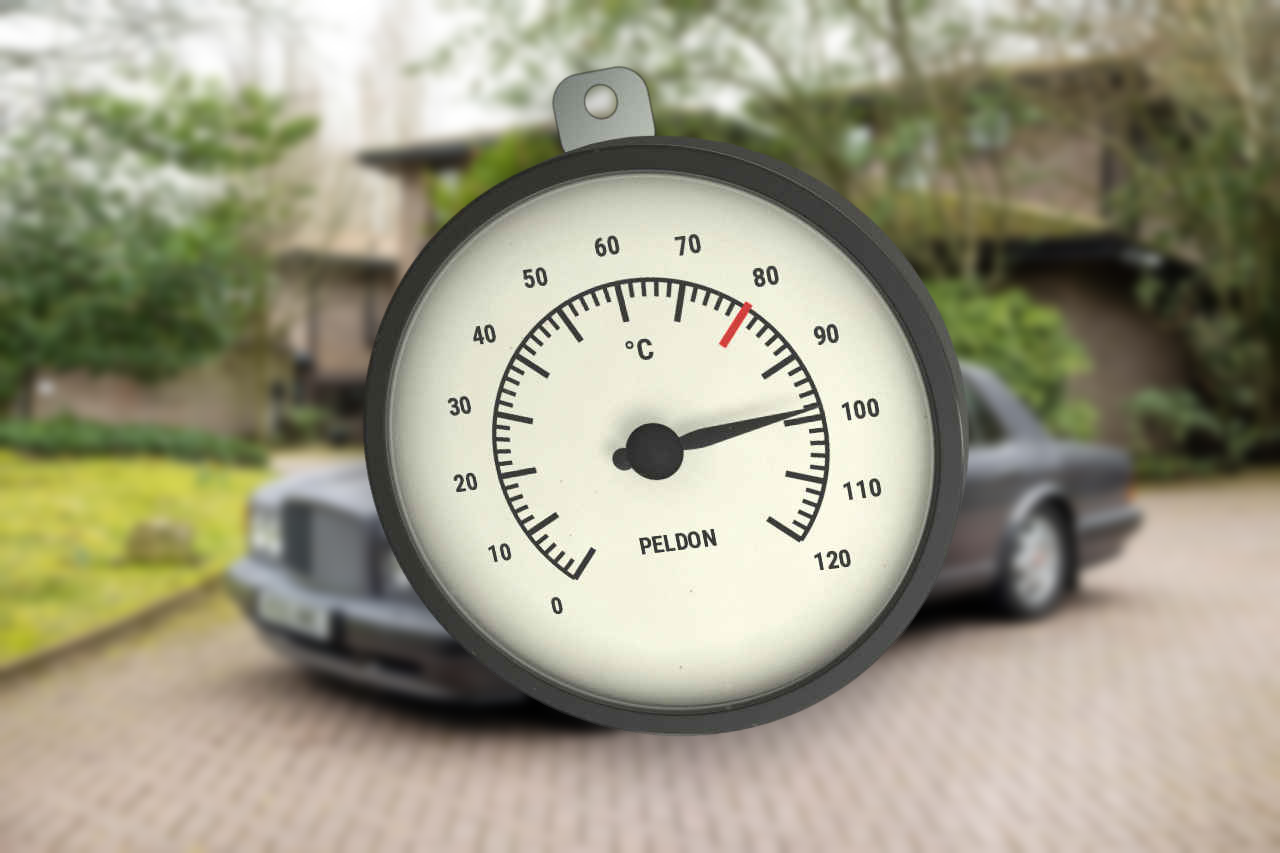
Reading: 98 °C
